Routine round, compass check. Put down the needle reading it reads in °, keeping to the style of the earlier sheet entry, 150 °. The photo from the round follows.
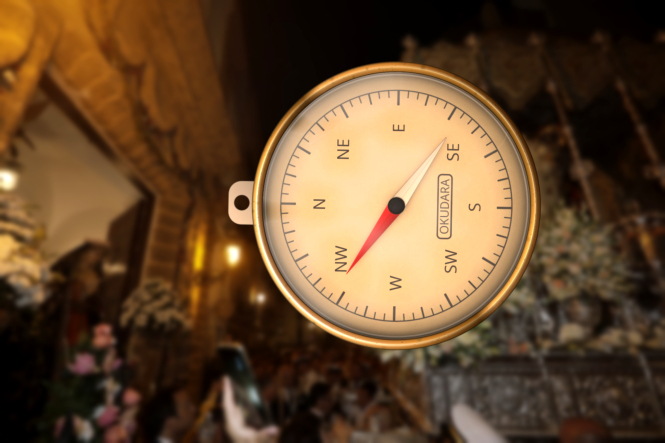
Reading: 305 °
